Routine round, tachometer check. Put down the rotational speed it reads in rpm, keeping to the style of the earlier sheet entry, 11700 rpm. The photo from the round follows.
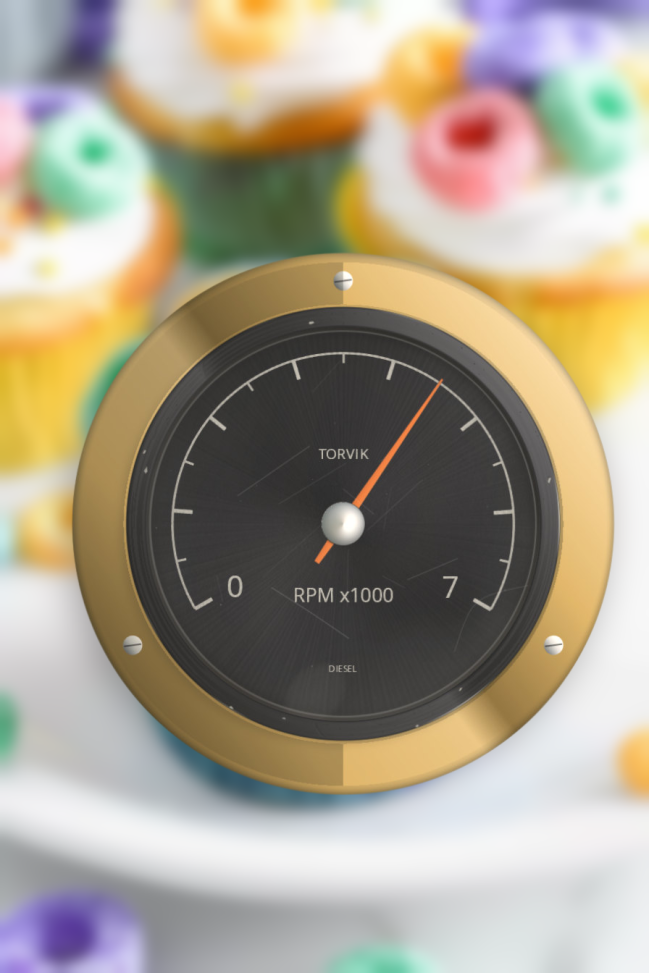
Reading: 4500 rpm
